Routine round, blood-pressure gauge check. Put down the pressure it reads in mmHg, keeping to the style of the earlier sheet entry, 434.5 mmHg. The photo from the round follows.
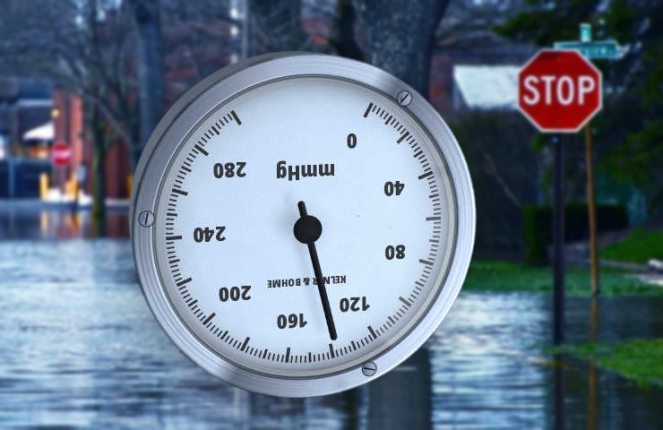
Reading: 138 mmHg
